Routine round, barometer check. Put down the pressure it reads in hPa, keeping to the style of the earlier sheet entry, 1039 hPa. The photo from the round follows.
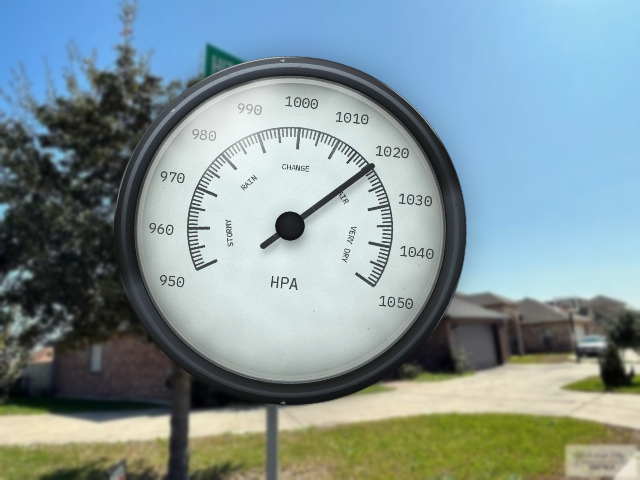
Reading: 1020 hPa
